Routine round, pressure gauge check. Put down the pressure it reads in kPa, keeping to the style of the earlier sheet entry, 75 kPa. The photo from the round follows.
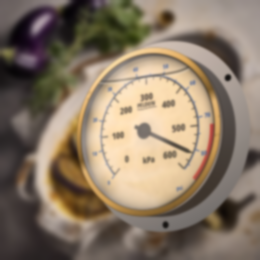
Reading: 560 kPa
